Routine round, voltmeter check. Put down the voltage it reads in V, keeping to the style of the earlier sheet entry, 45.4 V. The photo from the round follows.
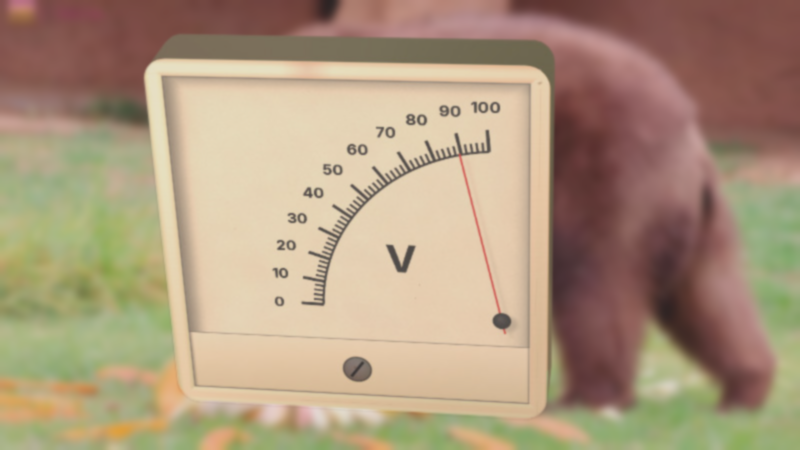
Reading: 90 V
